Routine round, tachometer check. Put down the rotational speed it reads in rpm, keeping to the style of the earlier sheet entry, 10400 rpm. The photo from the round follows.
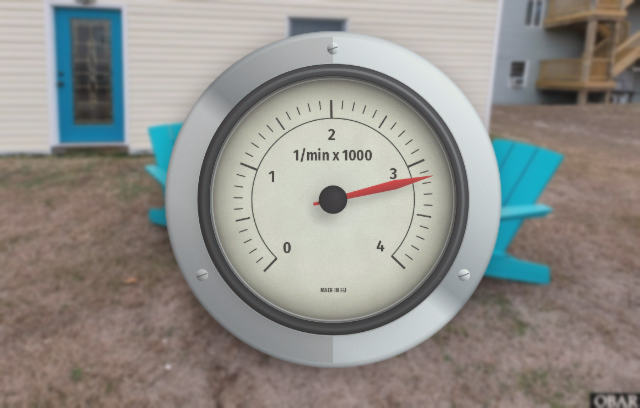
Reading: 3150 rpm
